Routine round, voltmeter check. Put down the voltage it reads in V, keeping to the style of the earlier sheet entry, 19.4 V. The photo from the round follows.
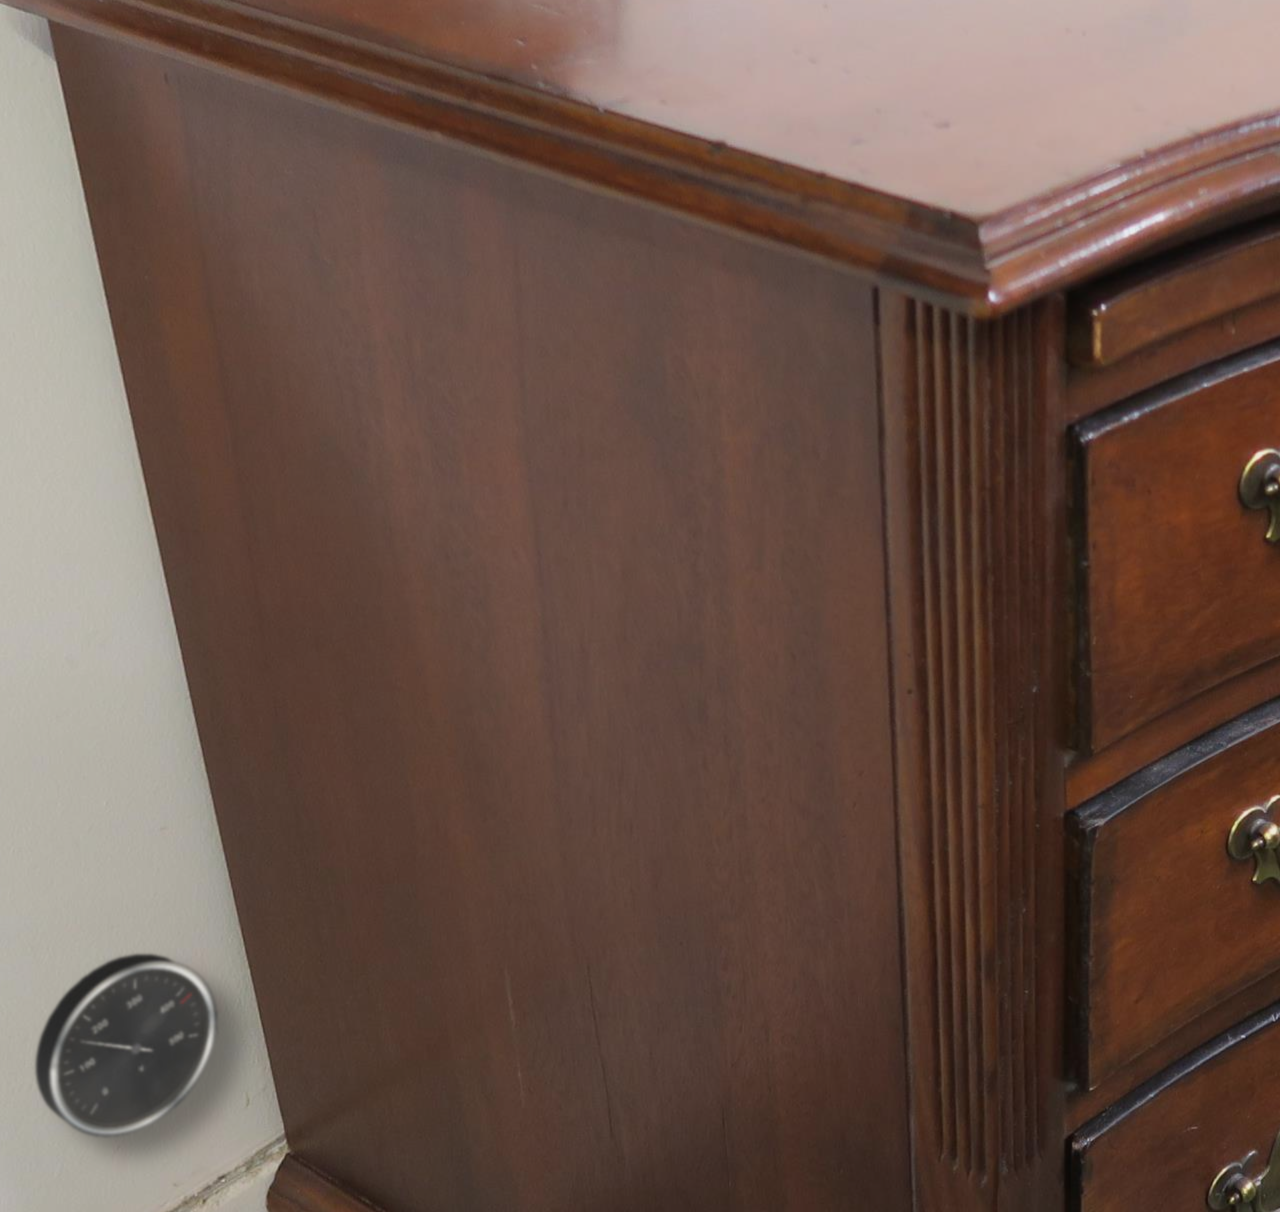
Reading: 160 V
